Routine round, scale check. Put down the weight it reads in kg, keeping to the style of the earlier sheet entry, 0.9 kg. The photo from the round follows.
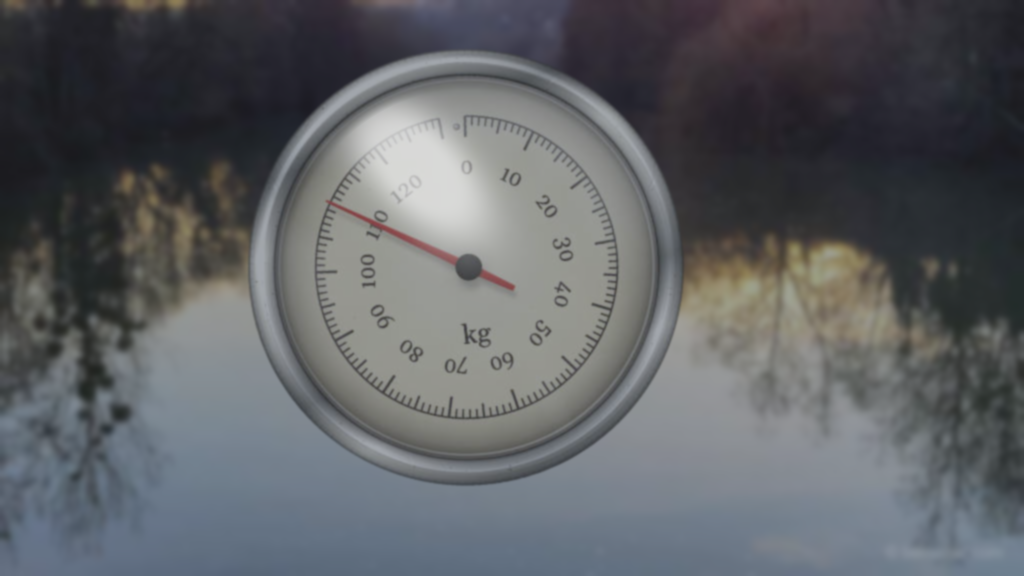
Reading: 110 kg
